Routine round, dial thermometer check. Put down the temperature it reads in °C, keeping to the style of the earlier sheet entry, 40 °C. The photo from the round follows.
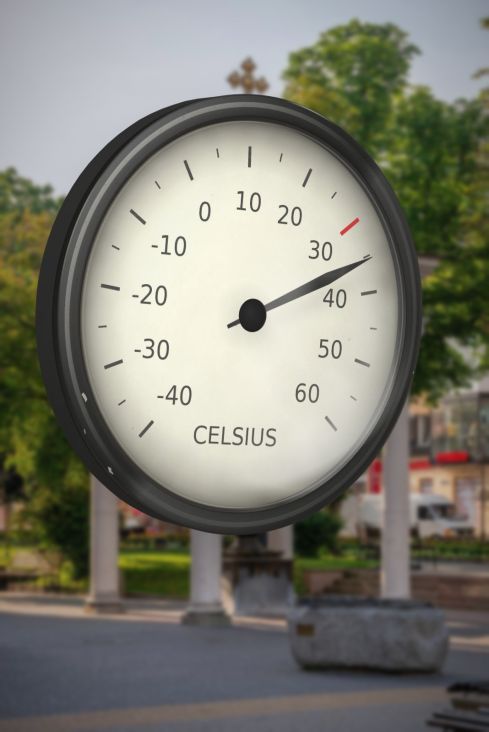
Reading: 35 °C
